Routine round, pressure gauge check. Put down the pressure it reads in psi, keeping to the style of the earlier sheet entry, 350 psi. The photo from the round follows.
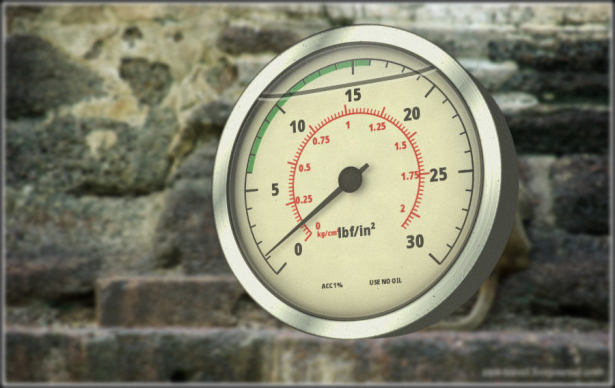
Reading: 1 psi
